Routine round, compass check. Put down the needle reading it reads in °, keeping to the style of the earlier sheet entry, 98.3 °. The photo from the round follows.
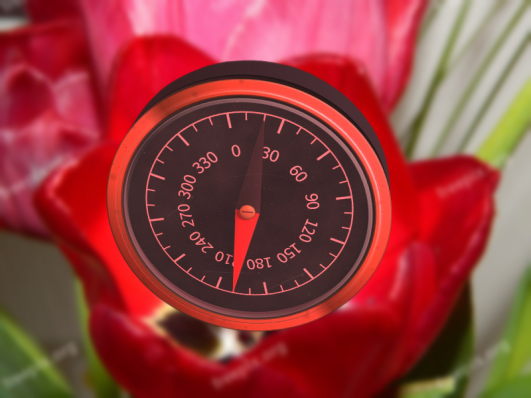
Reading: 200 °
